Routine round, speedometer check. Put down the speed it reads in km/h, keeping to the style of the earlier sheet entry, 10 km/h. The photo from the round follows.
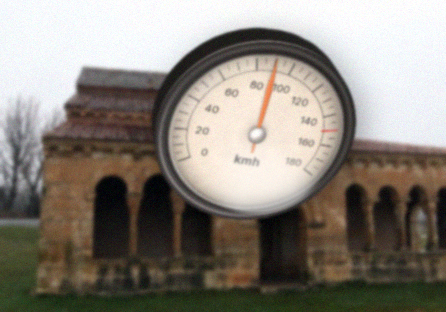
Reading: 90 km/h
